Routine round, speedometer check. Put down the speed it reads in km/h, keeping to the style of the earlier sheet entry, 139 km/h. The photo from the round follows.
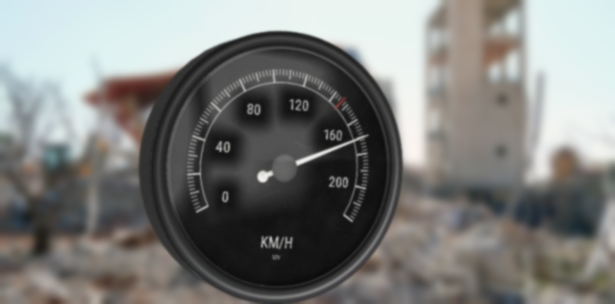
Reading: 170 km/h
